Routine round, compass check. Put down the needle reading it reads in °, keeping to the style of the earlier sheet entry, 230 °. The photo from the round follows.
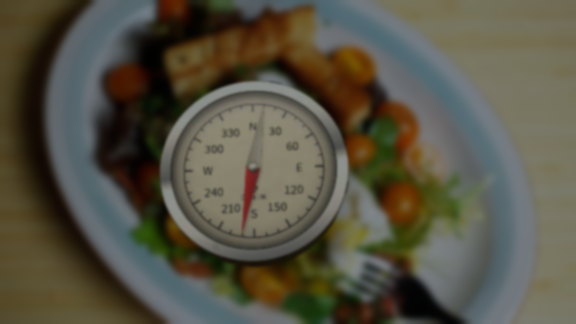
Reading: 190 °
